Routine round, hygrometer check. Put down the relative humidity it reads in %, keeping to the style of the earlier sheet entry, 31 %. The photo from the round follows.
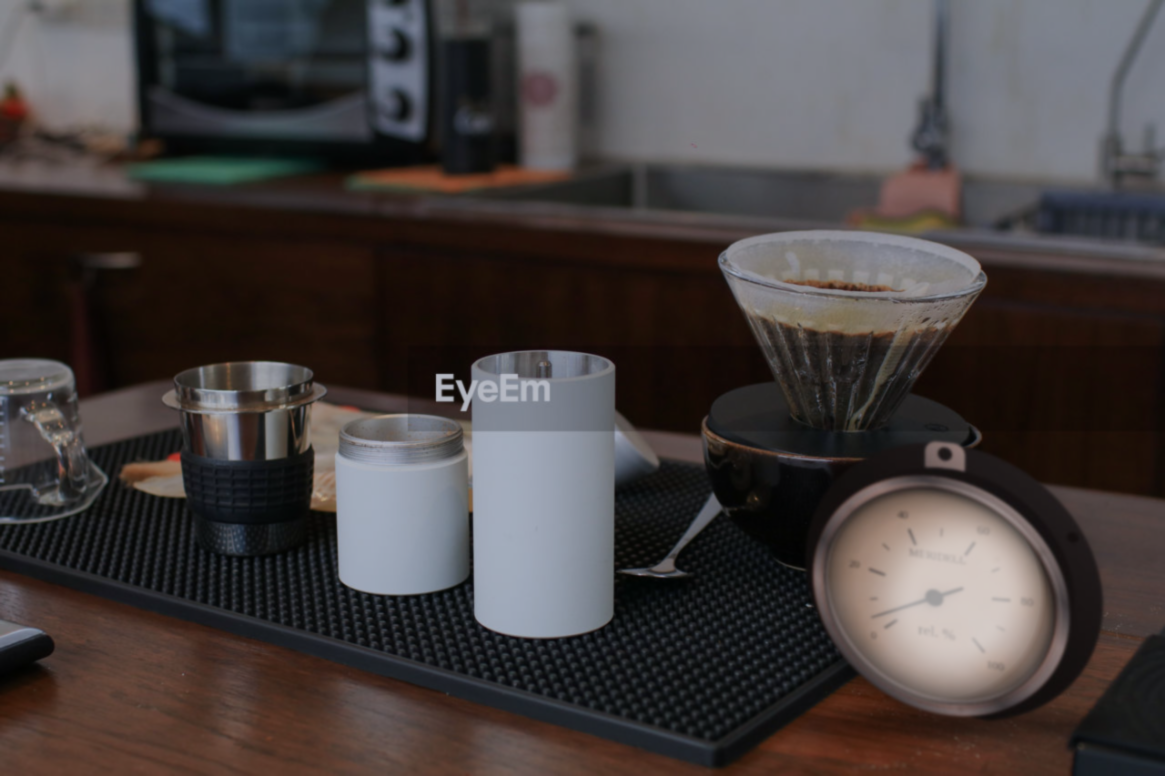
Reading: 5 %
